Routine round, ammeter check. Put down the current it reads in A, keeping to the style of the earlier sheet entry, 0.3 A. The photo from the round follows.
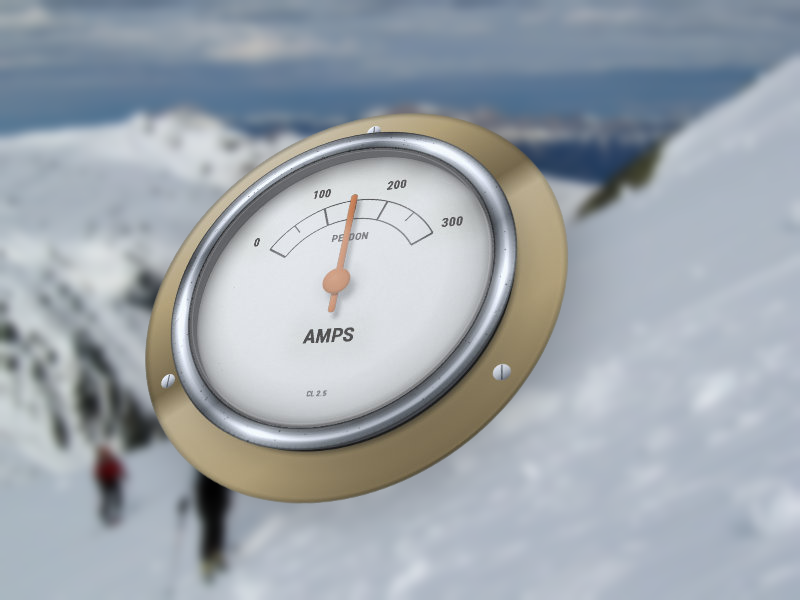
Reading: 150 A
